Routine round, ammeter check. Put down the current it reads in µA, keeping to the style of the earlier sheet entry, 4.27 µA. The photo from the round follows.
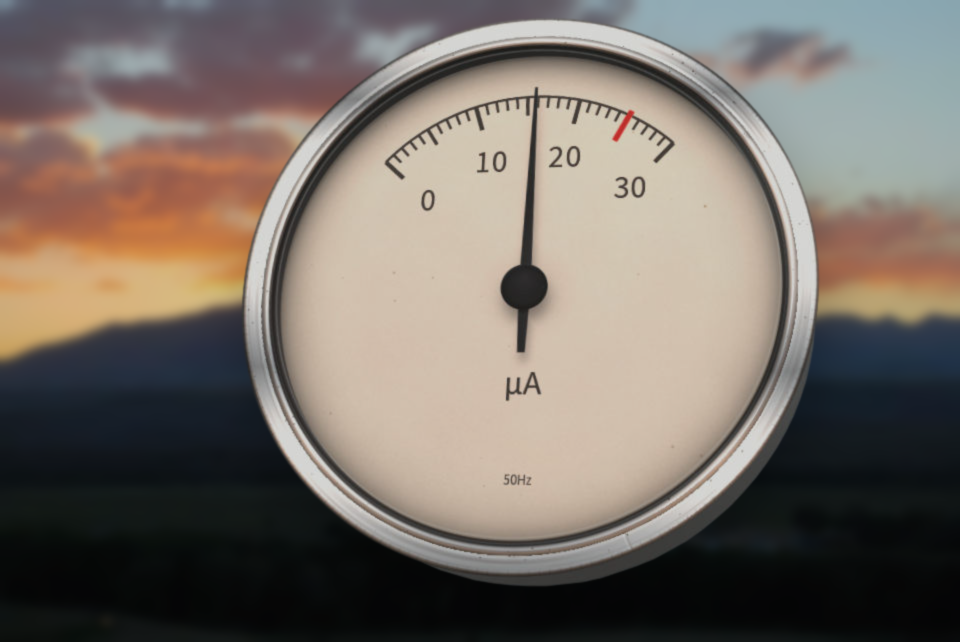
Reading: 16 µA
